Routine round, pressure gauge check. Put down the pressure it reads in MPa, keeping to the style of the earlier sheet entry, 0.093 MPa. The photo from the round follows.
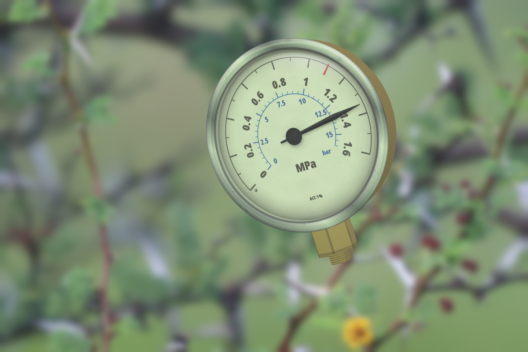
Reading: 1.35 MPa
